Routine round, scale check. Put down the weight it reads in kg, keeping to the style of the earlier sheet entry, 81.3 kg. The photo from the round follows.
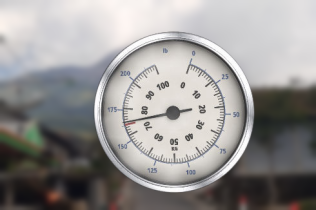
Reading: 75 kg
